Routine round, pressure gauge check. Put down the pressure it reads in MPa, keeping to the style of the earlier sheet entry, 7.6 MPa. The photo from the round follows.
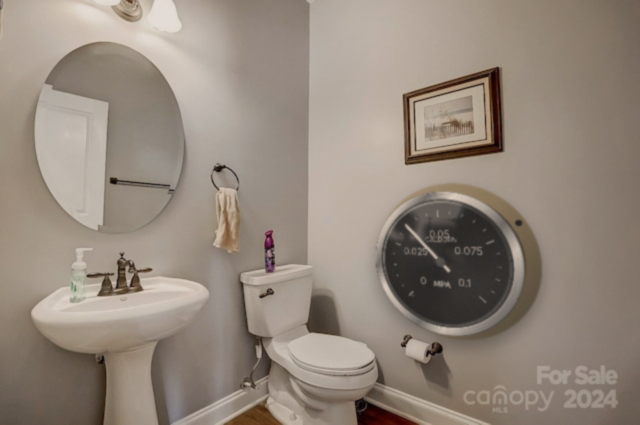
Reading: 0.035 MPa
